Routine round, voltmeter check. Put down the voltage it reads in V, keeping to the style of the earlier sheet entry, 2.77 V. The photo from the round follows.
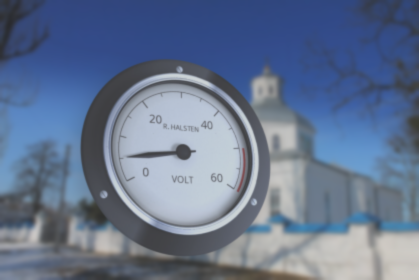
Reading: 5 V
